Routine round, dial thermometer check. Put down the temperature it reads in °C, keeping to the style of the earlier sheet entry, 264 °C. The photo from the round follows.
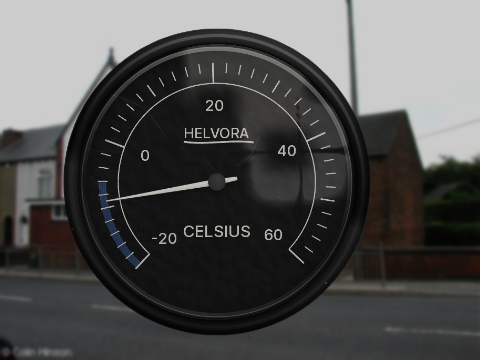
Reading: -9 °C
